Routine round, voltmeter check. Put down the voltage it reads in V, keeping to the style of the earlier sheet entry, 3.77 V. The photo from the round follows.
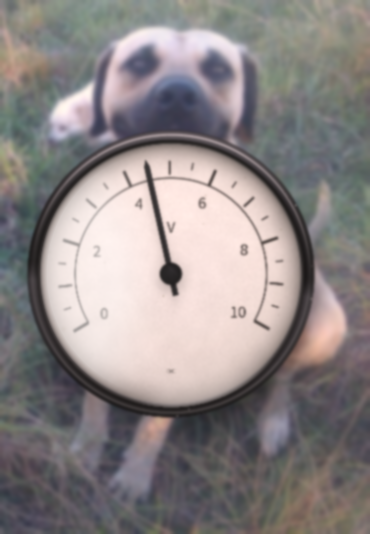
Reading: 4.5 V
